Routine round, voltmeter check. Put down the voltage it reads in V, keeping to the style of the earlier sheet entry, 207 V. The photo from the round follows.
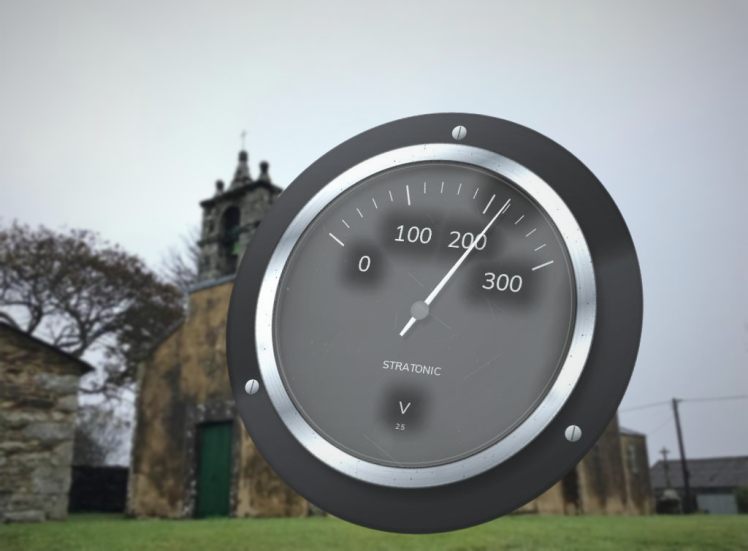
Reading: 220 V
